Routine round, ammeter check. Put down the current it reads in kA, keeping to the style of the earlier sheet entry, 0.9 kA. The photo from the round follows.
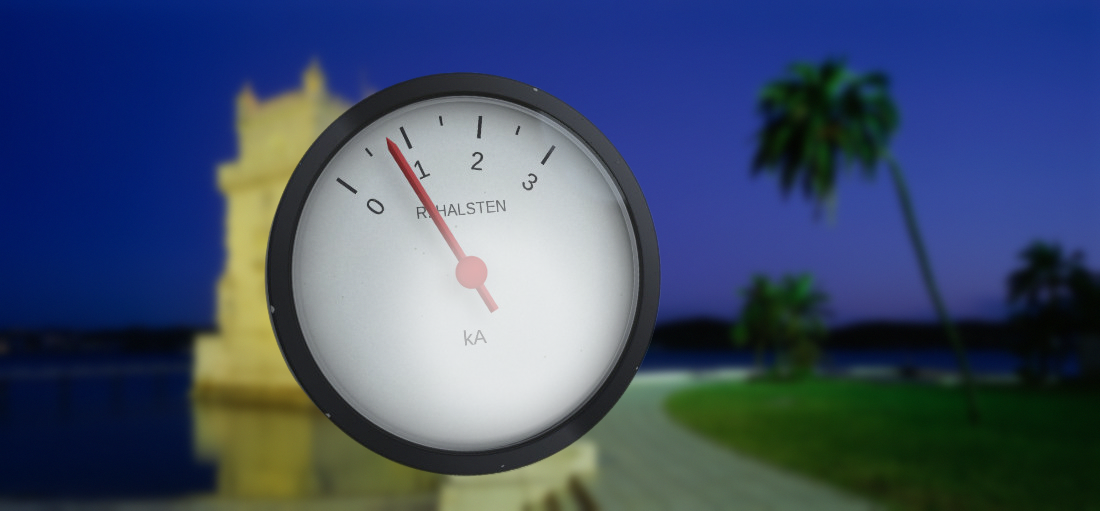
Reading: 0.75 kA
